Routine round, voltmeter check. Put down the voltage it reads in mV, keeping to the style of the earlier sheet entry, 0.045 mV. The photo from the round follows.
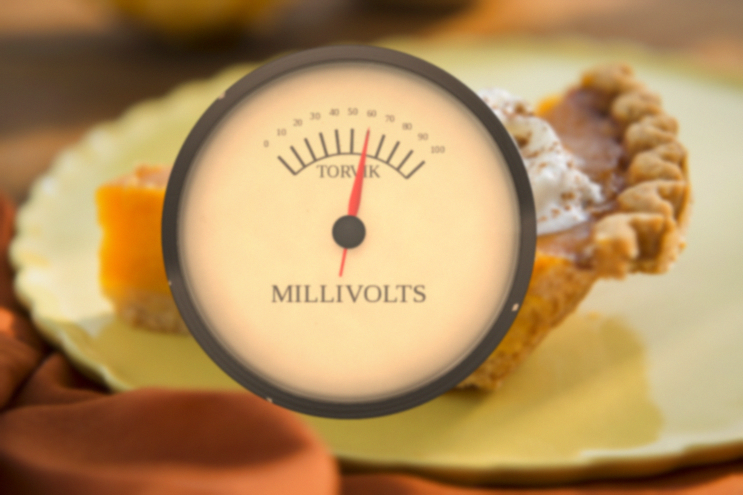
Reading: 60 mV
